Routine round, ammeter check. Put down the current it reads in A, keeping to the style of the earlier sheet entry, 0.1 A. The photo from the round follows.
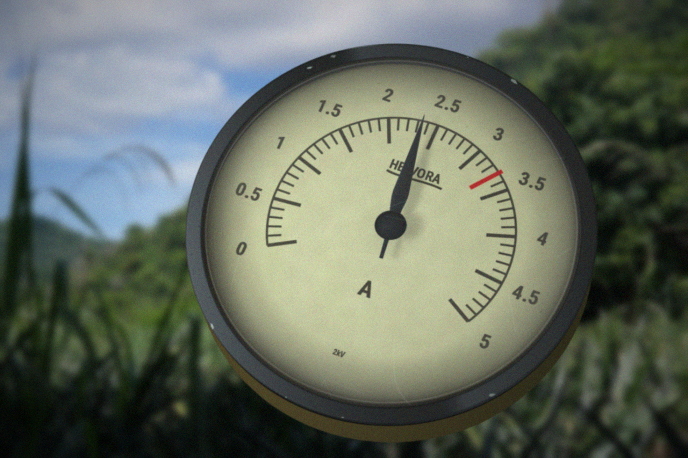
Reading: 2.35 A
